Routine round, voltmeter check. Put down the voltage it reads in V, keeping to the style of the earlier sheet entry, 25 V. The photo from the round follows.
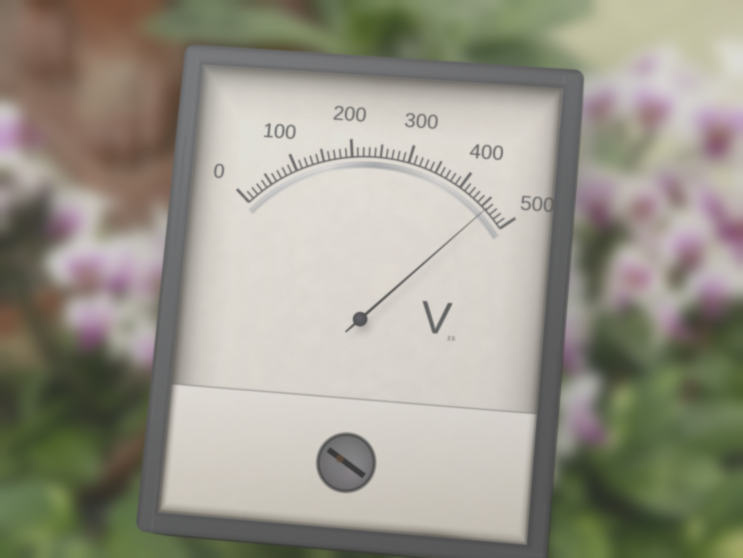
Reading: 460 V
